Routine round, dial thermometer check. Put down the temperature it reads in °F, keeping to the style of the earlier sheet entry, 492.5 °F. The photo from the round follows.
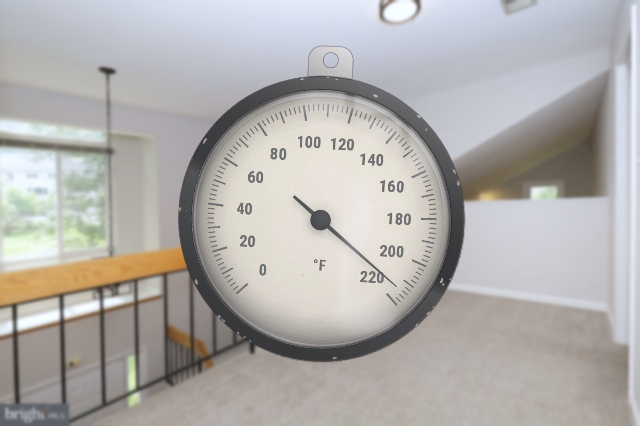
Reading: 214 °F
